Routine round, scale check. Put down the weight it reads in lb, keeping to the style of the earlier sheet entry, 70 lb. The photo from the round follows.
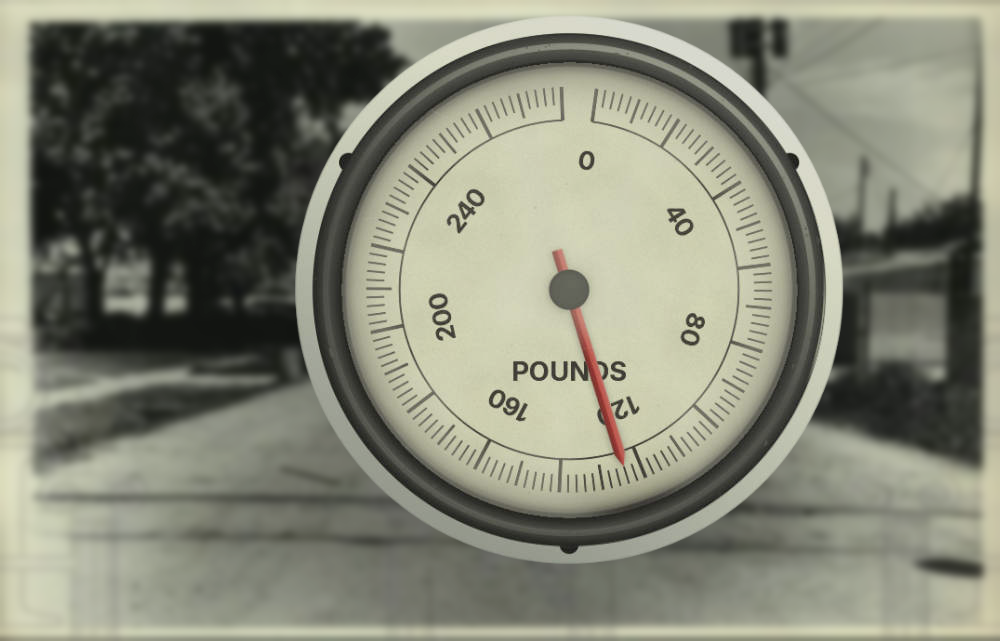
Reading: 124 lb
